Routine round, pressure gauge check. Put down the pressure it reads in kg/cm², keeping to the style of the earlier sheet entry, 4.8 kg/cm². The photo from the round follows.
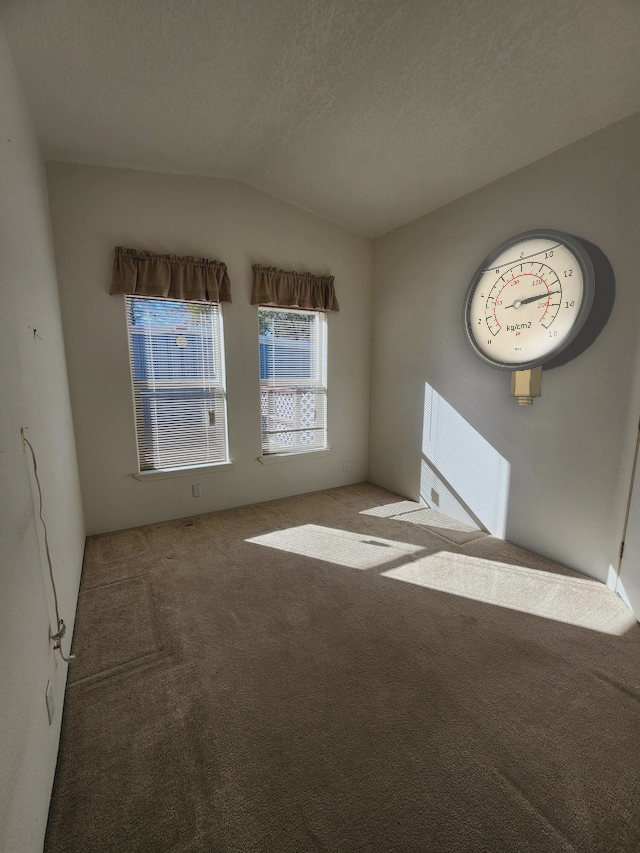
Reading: 13 kg/cm²
